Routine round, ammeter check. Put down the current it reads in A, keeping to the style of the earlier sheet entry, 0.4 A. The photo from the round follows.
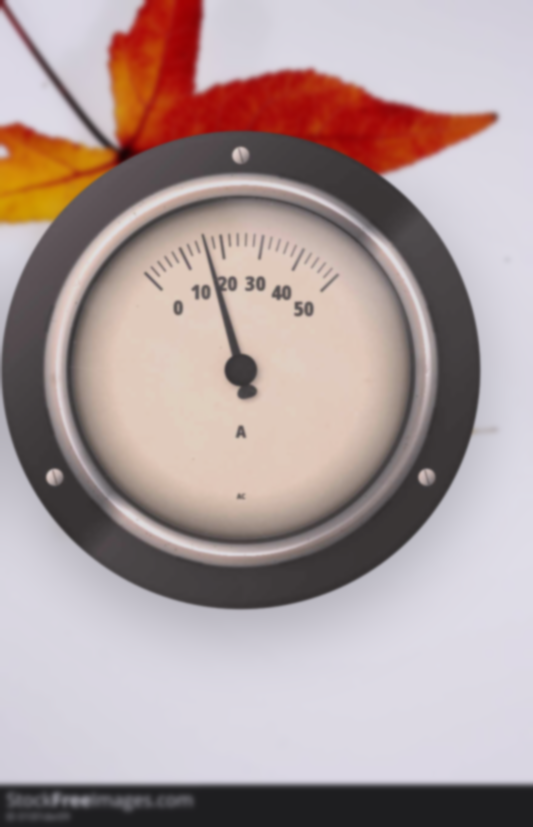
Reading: 16 A
